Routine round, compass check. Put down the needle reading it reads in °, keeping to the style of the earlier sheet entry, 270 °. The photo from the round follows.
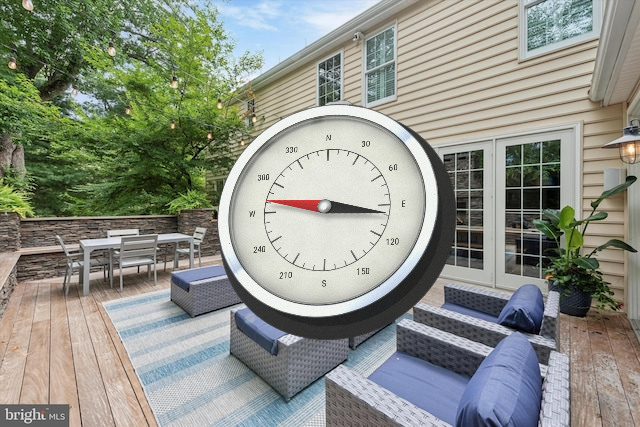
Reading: 280 °
